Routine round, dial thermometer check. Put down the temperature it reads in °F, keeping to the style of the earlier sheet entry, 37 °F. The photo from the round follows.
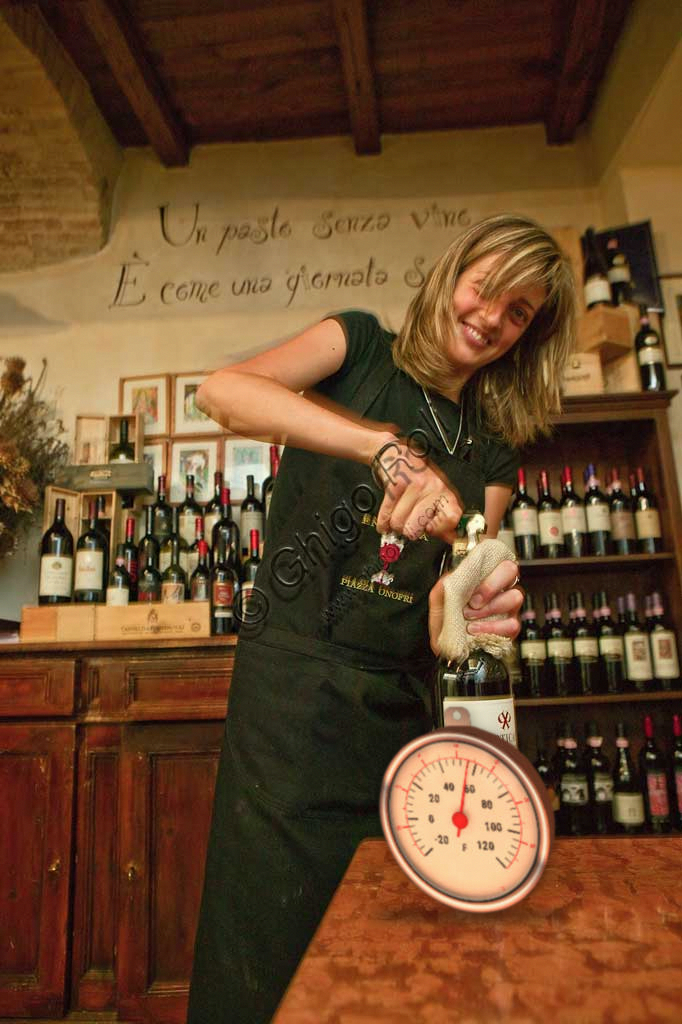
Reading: 56 °F
